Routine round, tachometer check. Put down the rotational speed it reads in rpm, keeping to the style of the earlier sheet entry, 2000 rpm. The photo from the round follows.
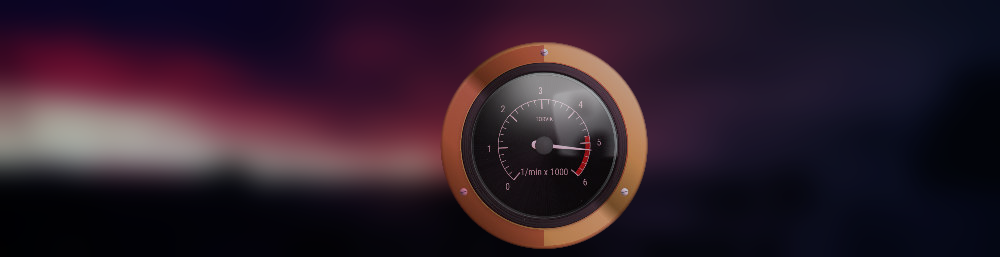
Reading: 5200 rpm
